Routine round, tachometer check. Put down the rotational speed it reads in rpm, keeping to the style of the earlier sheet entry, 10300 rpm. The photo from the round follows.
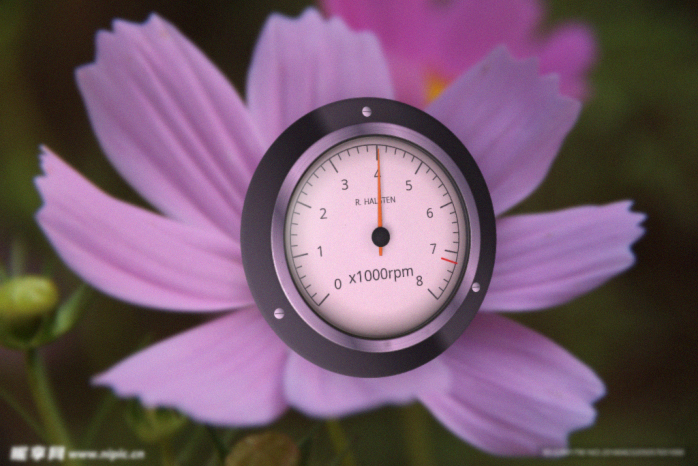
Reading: 4000 rpm
